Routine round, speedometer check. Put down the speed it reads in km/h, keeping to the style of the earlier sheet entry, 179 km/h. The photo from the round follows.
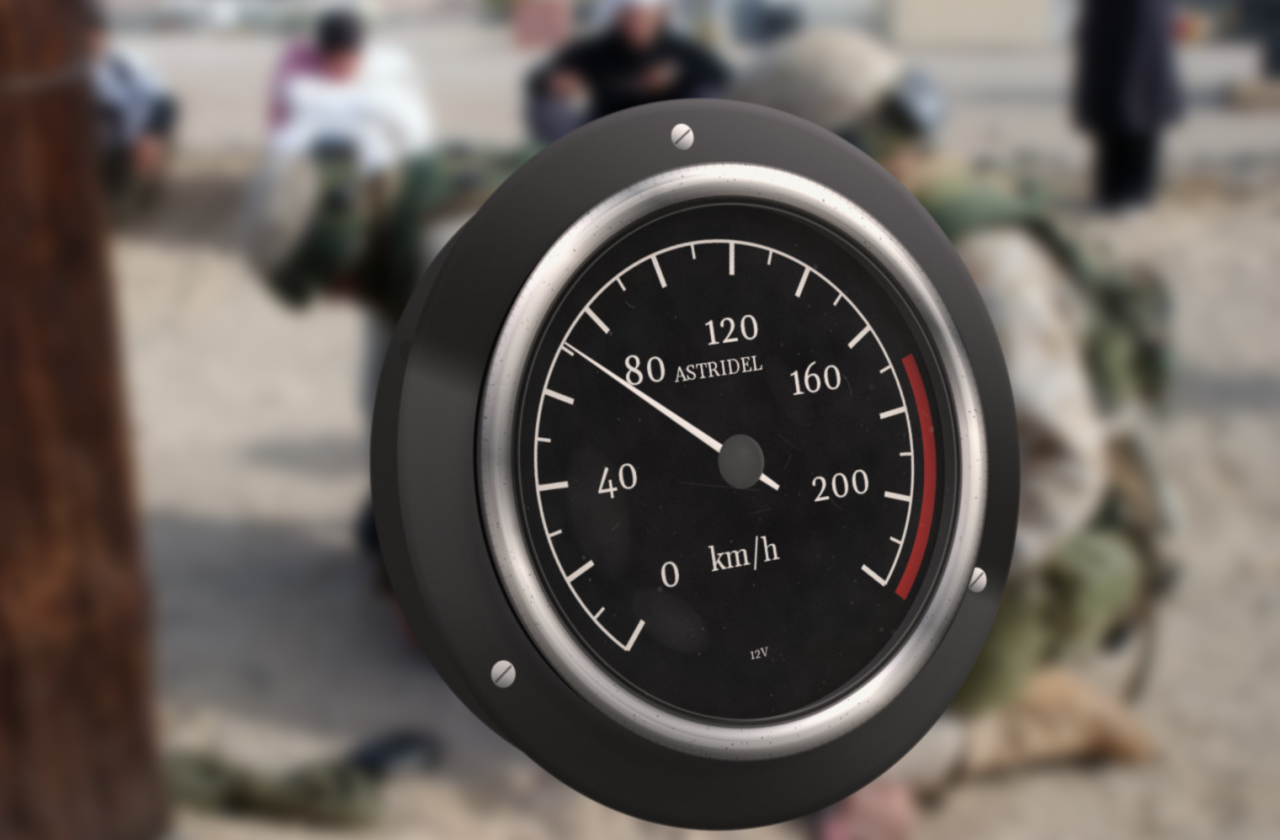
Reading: 70 km/h
